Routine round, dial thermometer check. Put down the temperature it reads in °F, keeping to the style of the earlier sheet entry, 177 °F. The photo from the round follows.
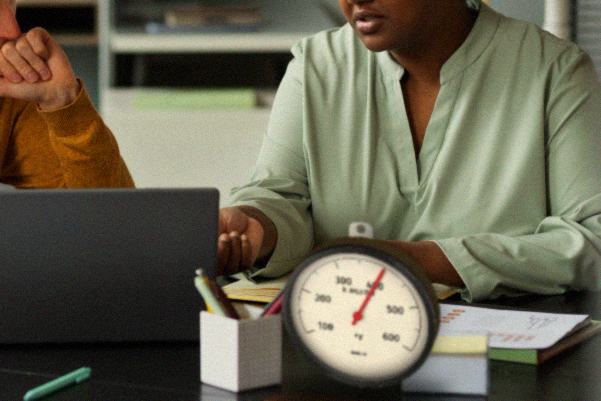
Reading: 400 °F
